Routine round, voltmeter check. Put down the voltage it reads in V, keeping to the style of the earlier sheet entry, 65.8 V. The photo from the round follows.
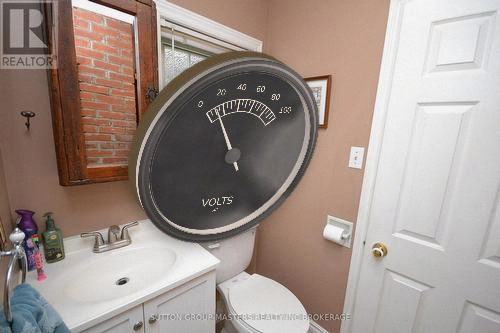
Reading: 10 V
